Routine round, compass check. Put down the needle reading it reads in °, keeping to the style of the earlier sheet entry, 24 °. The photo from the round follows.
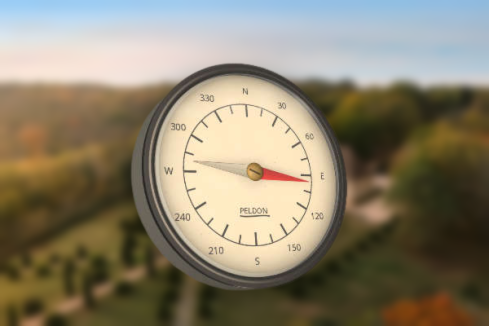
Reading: 97.5 °
